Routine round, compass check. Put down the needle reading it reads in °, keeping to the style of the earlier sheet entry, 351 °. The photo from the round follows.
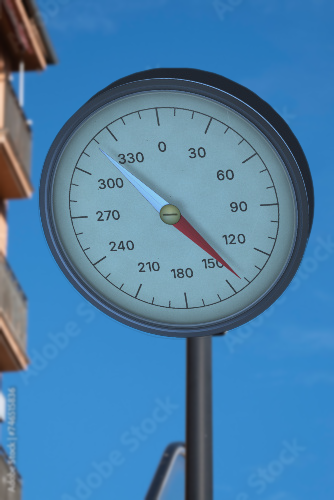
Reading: 140 °
